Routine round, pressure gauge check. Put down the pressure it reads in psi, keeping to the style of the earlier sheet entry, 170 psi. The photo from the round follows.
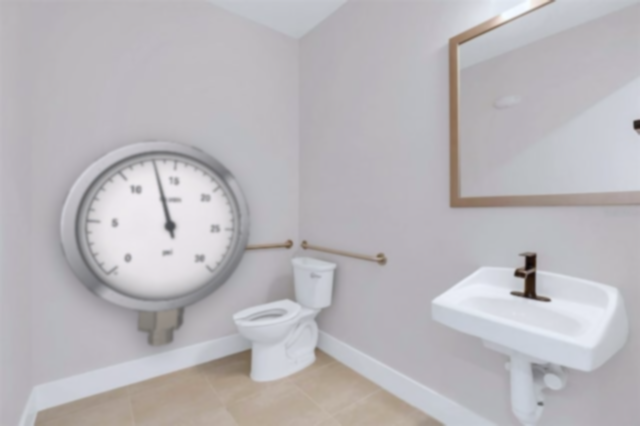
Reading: 13 psi
